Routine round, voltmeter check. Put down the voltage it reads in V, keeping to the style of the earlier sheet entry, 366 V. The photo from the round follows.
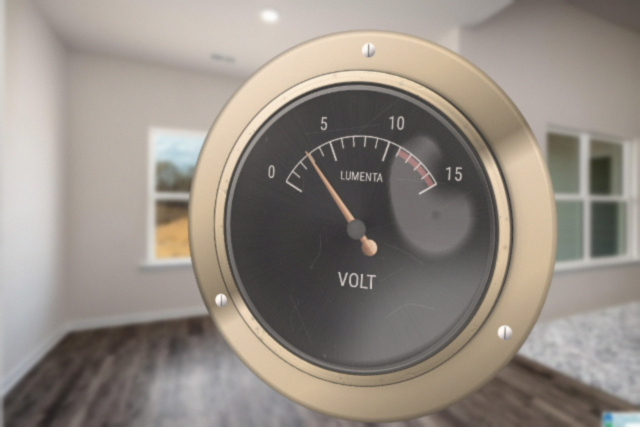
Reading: 3 V
